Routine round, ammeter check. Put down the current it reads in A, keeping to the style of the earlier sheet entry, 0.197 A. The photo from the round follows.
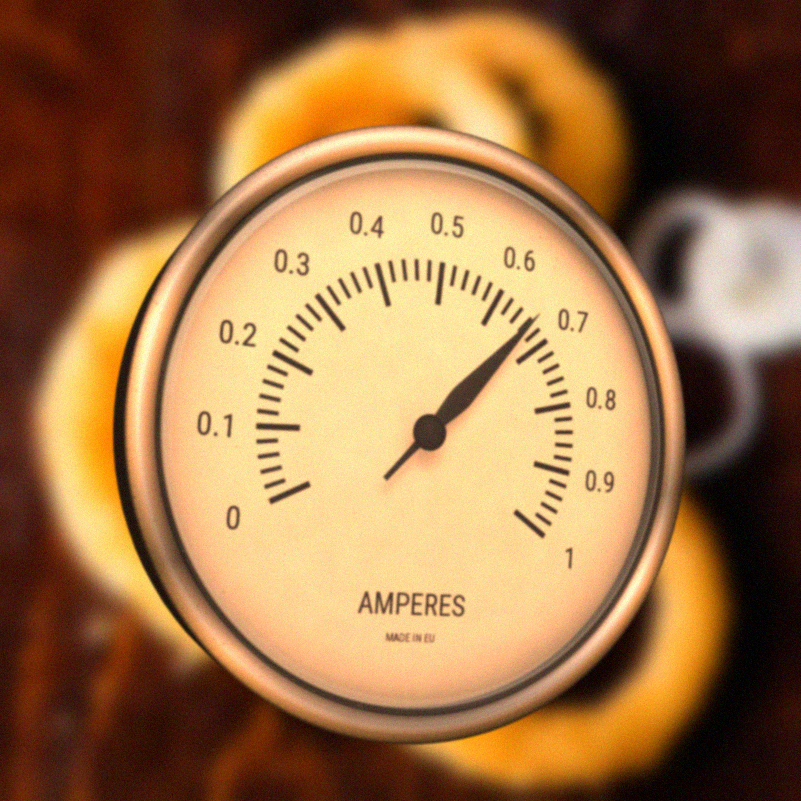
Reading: 0.66 A
